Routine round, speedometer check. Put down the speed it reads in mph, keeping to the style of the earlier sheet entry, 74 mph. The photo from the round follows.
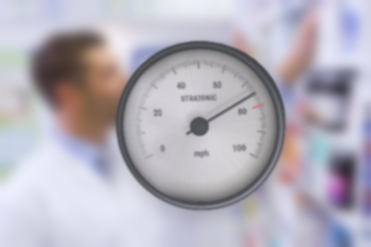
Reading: 75 mph
